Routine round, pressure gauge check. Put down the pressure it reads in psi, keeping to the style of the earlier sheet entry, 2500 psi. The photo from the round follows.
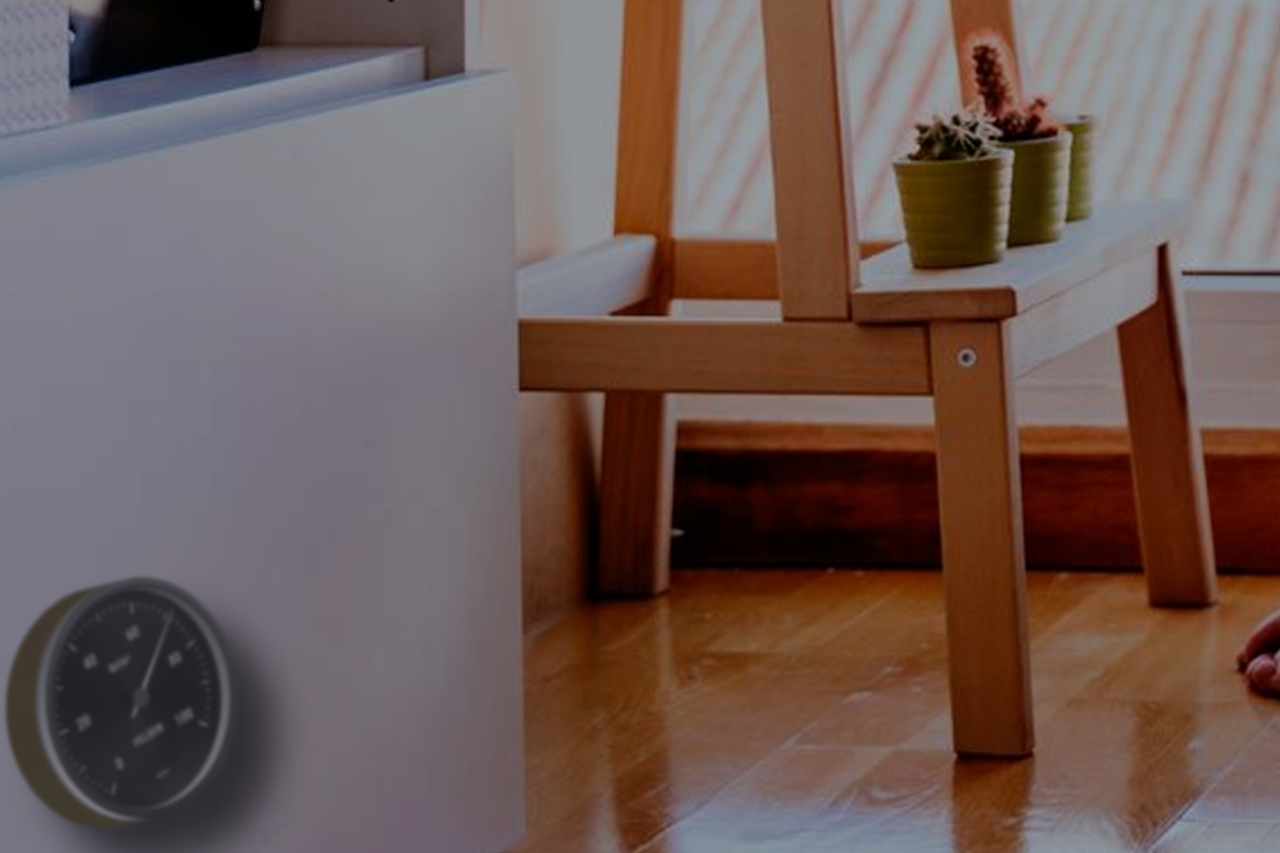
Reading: 70 psi
